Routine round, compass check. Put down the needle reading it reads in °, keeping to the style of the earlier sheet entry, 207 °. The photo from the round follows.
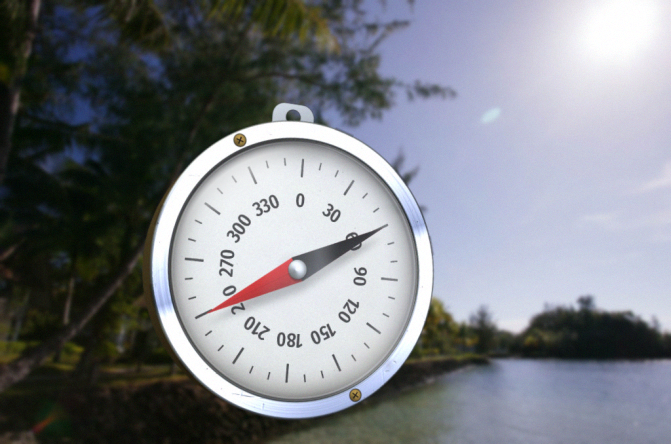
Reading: 240 °
